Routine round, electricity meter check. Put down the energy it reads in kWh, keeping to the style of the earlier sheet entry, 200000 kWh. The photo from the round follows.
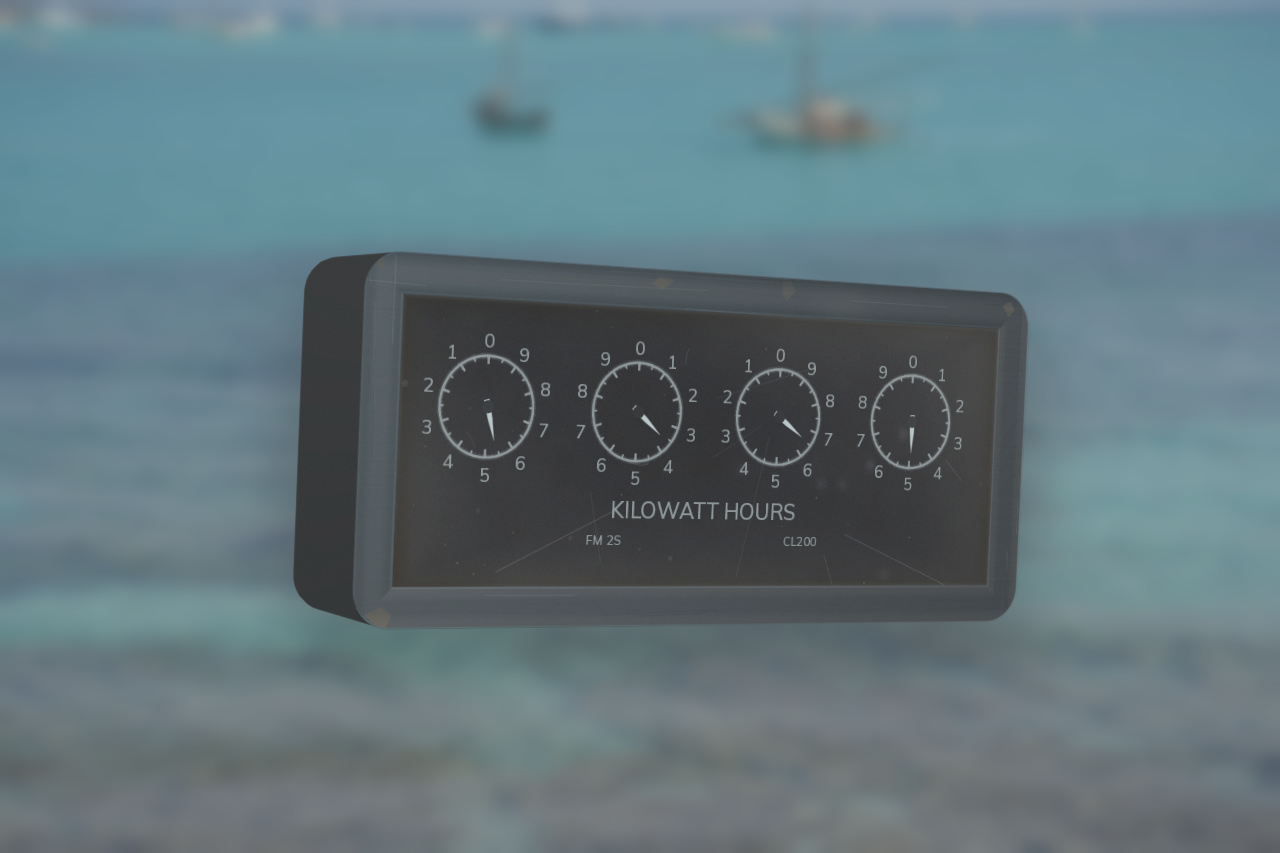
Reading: 5365 kWh
